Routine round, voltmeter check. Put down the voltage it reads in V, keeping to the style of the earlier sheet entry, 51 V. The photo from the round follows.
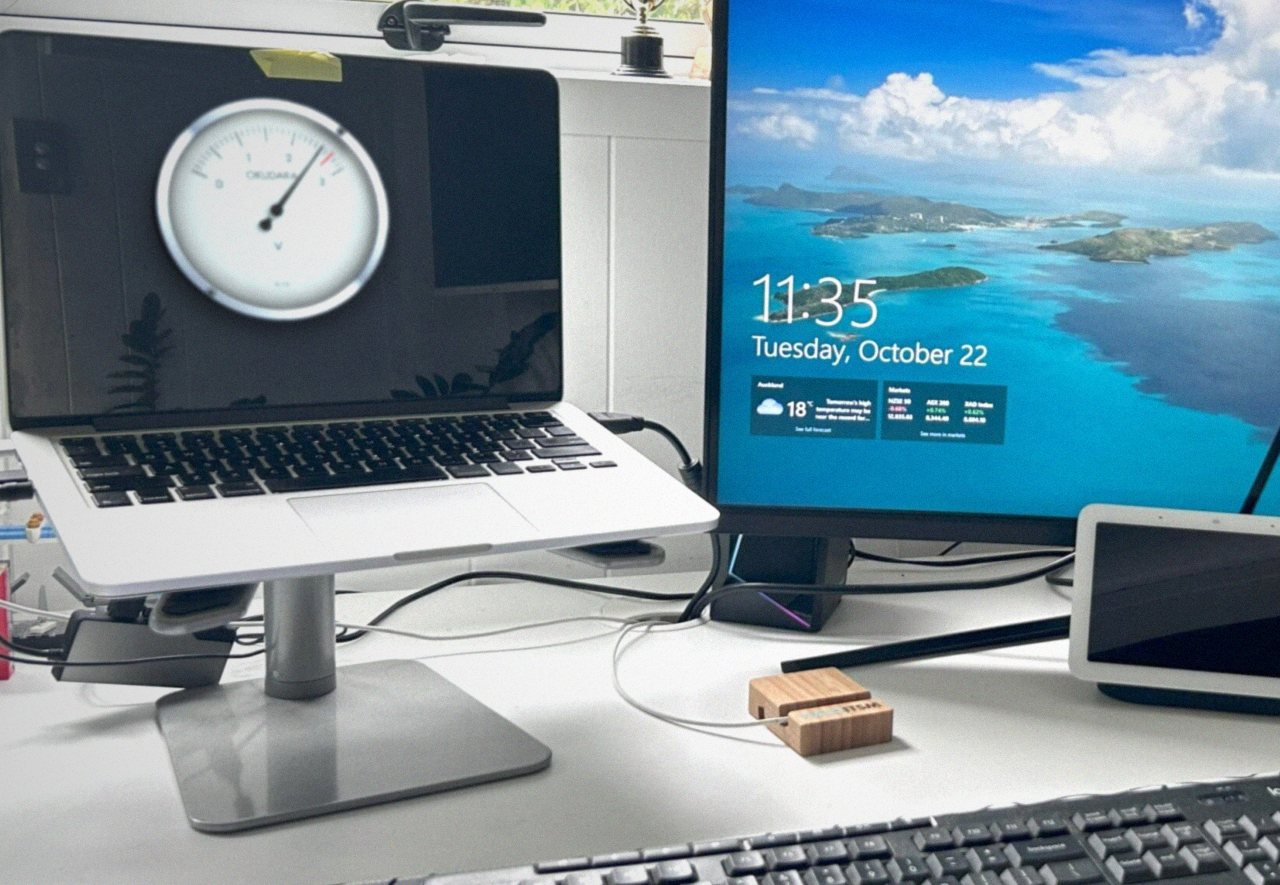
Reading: 2.5 V
